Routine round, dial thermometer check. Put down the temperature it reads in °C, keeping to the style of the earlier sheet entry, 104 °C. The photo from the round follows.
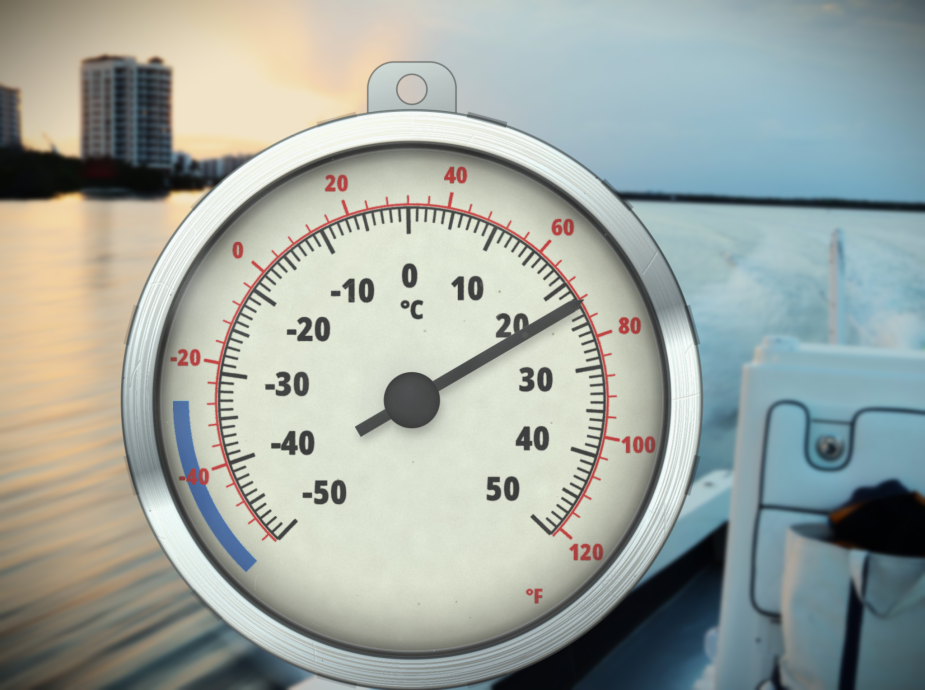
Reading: 22.5 °C
